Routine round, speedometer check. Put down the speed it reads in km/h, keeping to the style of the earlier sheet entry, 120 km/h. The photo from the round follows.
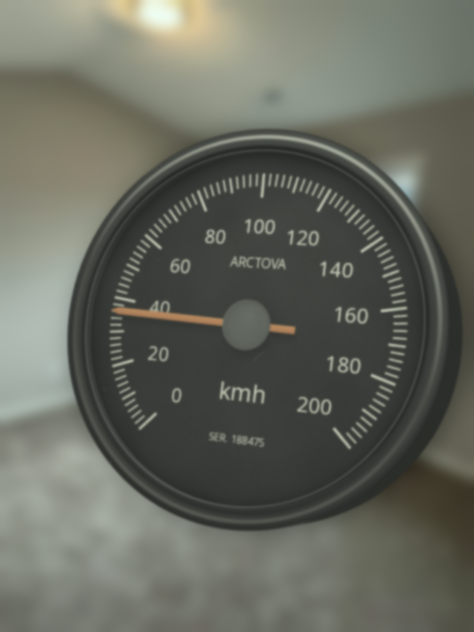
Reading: 36 km/h
